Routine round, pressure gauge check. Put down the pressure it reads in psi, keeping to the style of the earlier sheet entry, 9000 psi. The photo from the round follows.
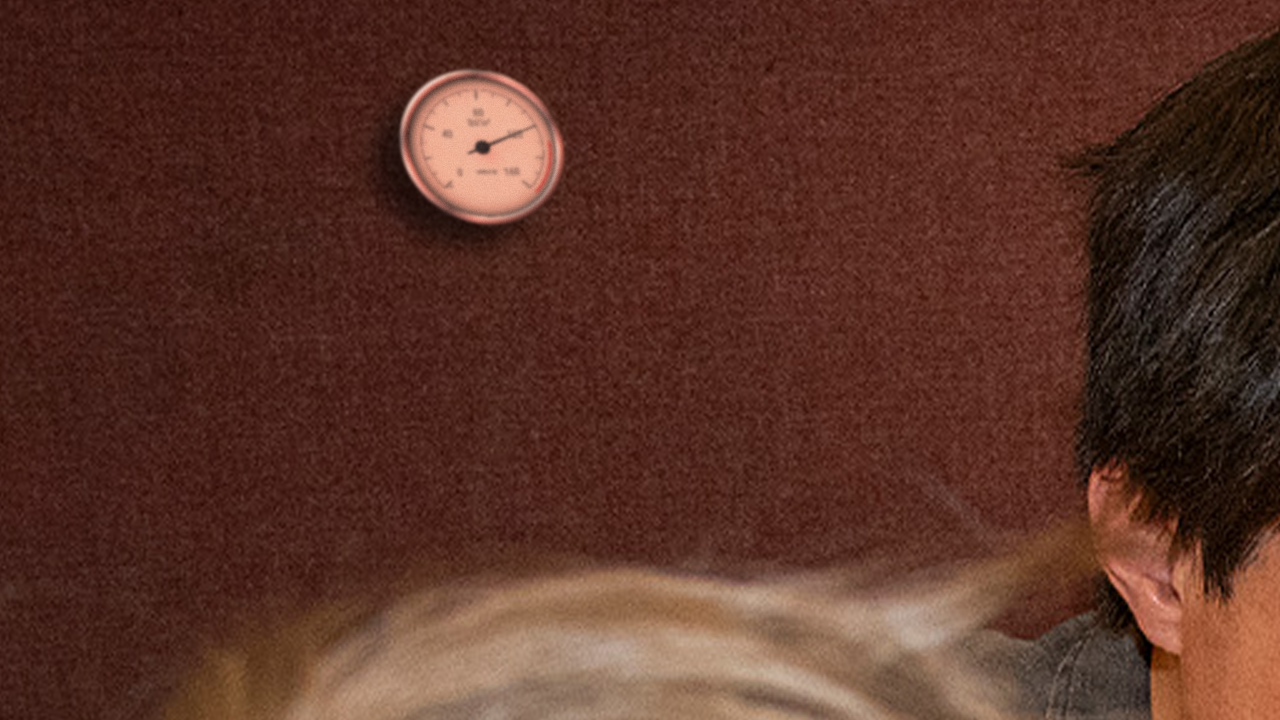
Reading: 120 psi
